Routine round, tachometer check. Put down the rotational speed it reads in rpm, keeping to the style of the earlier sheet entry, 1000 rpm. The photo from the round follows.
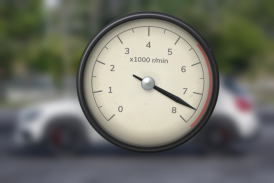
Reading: 7500 rpm
